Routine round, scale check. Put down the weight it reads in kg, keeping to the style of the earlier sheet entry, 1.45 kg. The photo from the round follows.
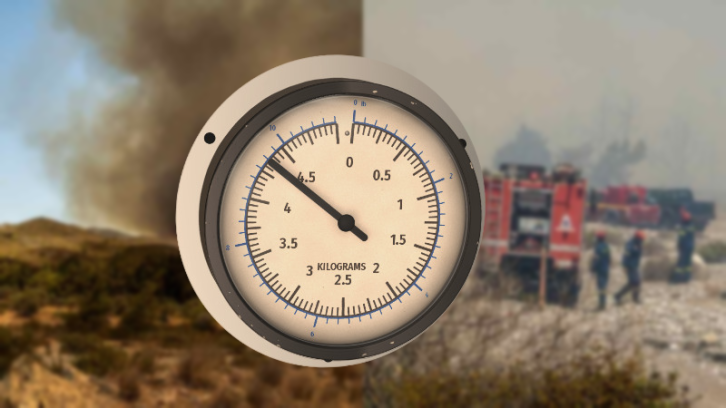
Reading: 4.35 kg
